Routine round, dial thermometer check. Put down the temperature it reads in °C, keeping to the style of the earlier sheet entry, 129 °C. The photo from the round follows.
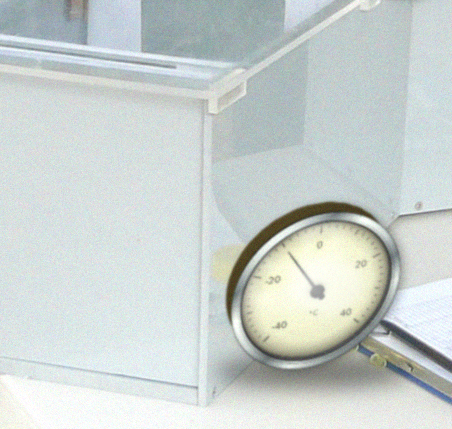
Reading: -10 °C
